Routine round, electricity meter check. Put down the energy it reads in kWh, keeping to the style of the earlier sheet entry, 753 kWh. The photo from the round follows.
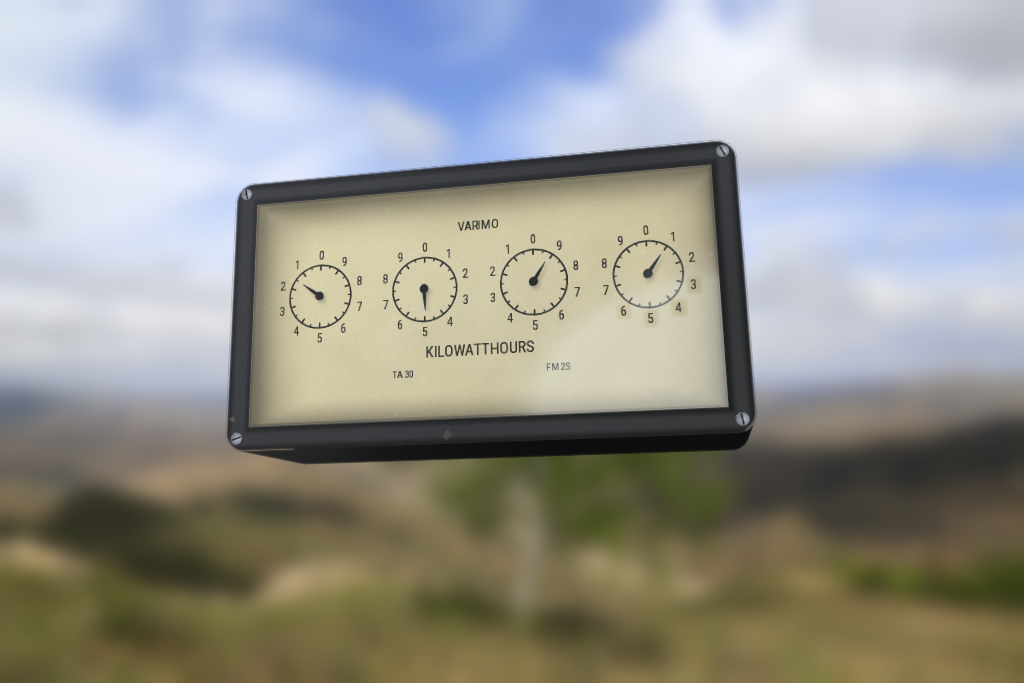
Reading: 1491 kWh
